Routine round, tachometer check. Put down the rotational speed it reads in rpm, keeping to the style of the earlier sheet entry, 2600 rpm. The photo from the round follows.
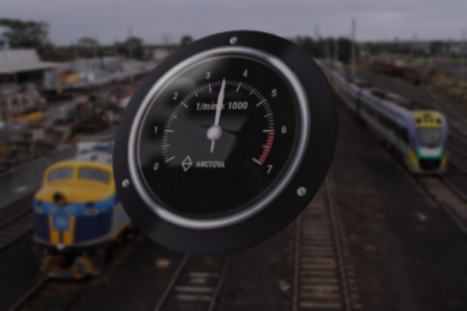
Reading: 3500 rpm
